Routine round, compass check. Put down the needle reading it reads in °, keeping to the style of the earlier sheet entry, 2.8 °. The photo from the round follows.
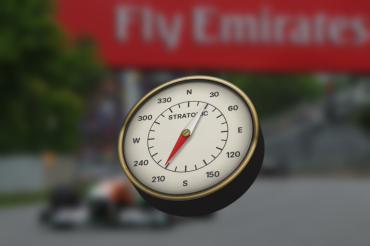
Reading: 210 °
